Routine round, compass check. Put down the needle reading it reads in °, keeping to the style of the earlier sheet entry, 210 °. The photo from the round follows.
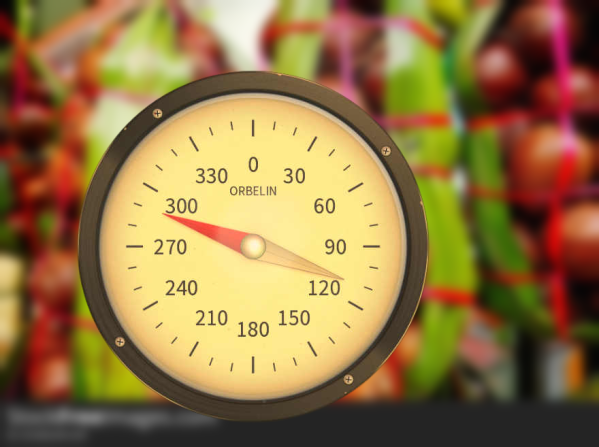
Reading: 290 °
